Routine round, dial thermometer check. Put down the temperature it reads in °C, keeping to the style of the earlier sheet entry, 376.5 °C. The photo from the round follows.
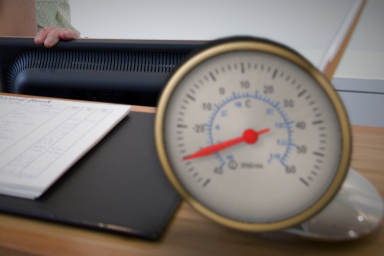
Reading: -30 °C
